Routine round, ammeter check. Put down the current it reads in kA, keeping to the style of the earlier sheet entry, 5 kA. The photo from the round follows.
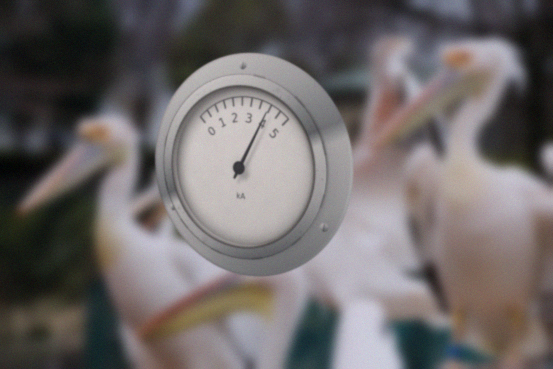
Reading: 4 kA
